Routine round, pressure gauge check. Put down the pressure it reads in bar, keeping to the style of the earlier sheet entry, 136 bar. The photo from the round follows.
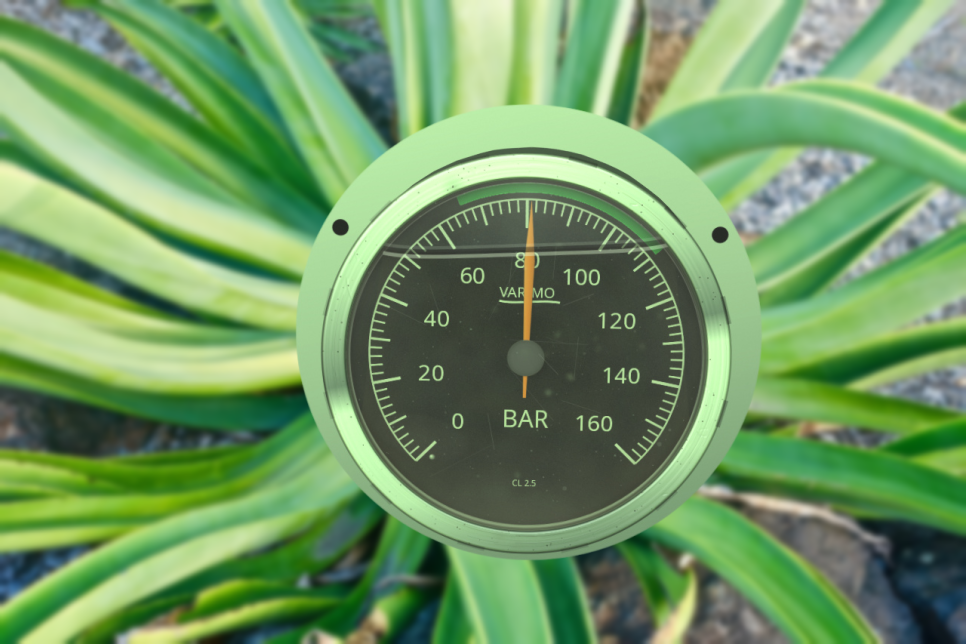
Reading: 81 bar
